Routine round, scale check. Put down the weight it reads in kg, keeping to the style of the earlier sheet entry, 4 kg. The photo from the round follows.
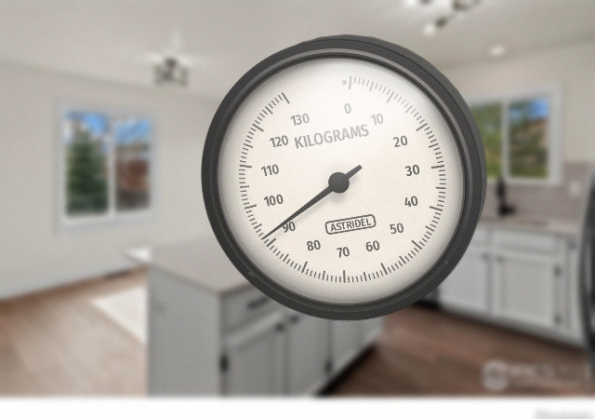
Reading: 92 kg
